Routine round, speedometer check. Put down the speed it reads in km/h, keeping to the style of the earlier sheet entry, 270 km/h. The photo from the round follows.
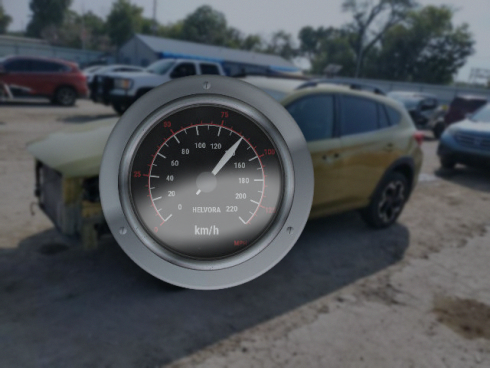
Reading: 140 km/h
